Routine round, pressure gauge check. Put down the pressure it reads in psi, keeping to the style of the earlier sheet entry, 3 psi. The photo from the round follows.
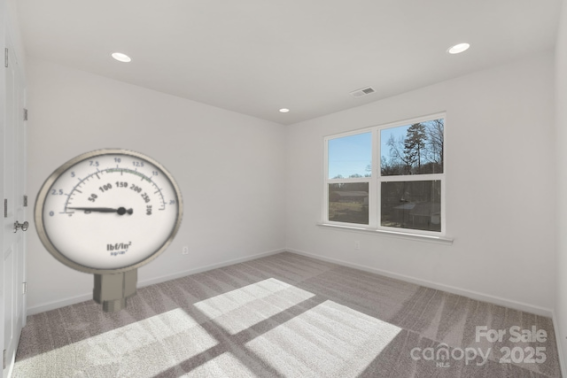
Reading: 10 psi
